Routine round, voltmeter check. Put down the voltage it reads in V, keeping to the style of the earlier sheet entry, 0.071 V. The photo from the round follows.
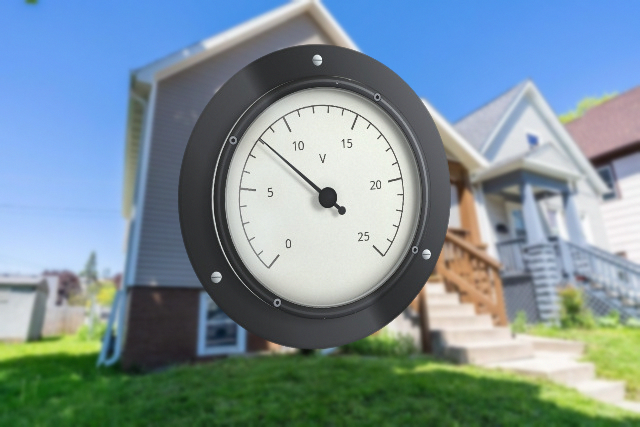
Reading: 8 V
